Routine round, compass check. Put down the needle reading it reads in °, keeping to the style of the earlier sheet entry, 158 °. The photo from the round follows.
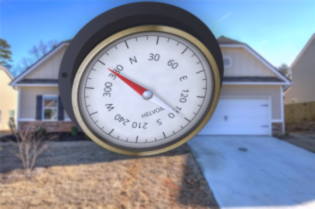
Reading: 330 °
